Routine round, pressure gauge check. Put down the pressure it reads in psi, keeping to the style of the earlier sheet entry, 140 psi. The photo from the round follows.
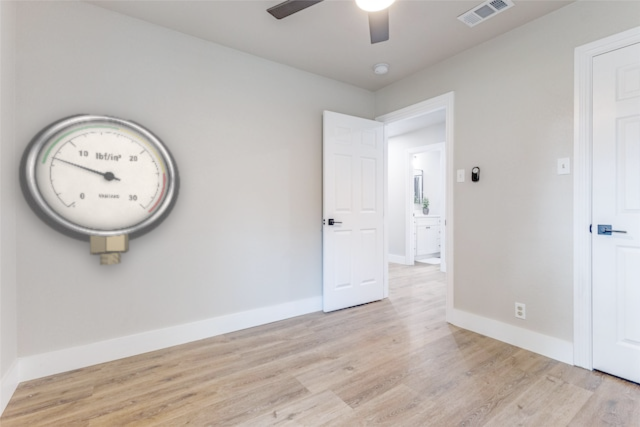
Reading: 7 psi
